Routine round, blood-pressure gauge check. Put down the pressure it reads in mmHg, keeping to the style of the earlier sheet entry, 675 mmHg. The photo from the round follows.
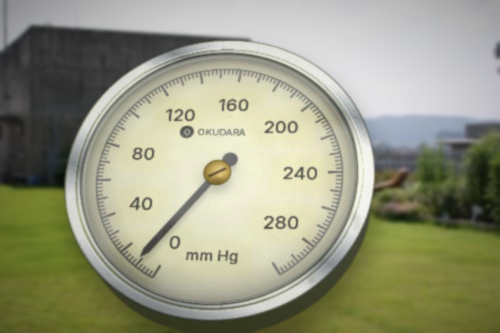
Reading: 10 mmHg
